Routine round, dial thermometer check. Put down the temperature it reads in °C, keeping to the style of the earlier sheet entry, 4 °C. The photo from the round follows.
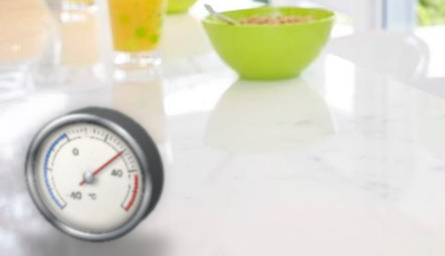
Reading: 30 °C
